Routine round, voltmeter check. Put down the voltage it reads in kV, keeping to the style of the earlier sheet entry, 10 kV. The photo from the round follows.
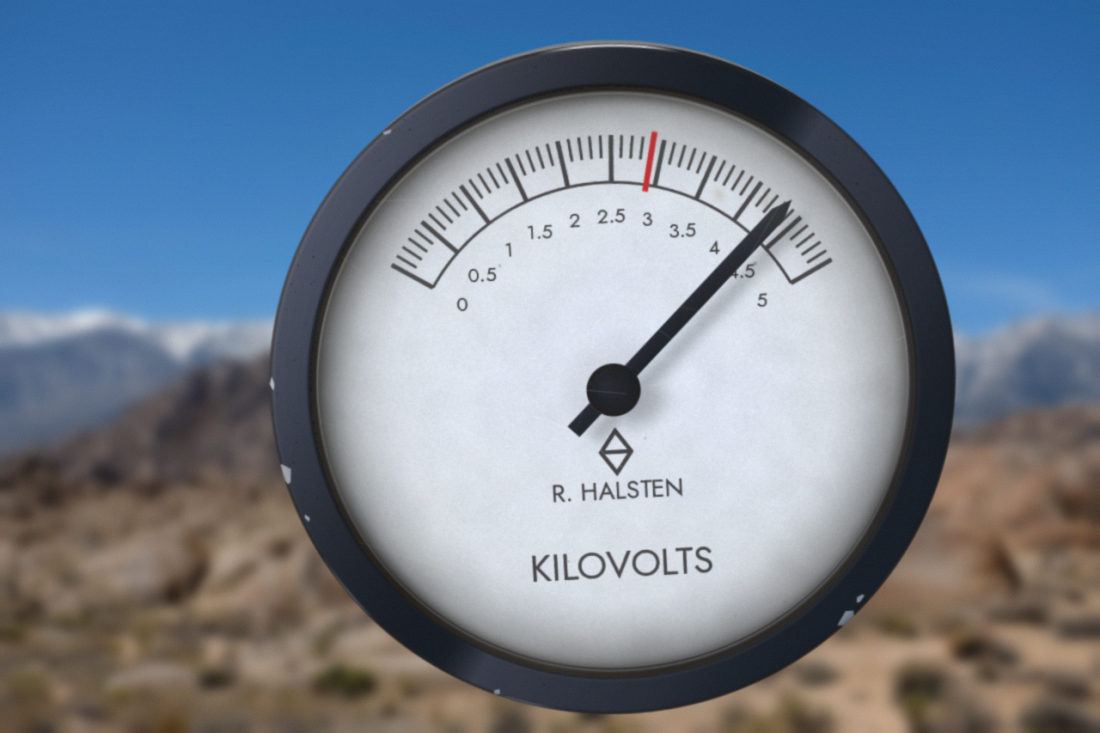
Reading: 4.3 kV
